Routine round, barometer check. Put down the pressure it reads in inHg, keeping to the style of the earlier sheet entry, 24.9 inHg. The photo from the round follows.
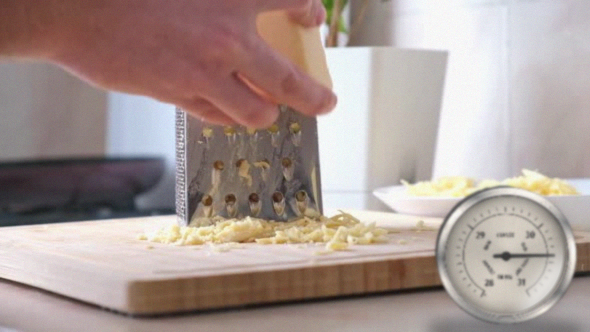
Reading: 30.4 inHg
